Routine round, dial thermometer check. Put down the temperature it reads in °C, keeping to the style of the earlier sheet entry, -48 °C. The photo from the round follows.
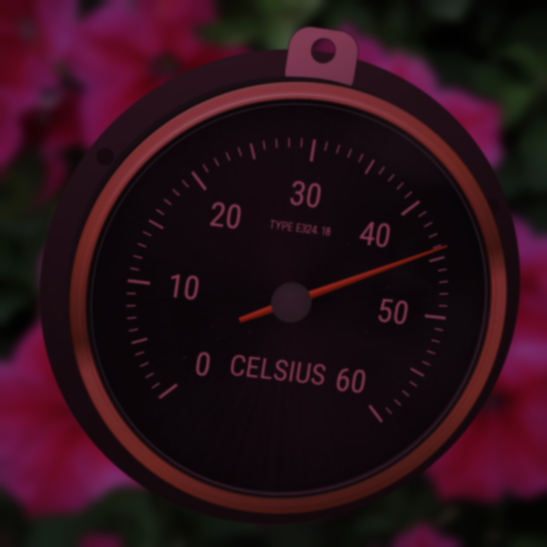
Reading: 44 °C
